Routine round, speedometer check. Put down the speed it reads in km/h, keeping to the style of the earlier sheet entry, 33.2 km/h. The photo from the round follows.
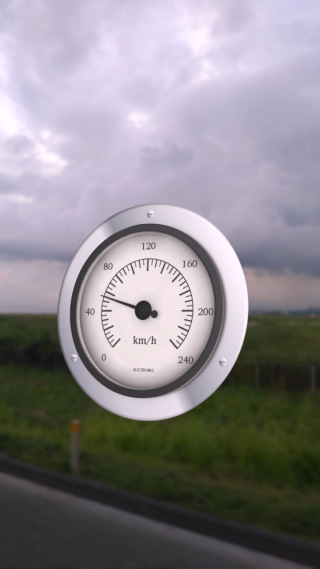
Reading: 55 km/h
